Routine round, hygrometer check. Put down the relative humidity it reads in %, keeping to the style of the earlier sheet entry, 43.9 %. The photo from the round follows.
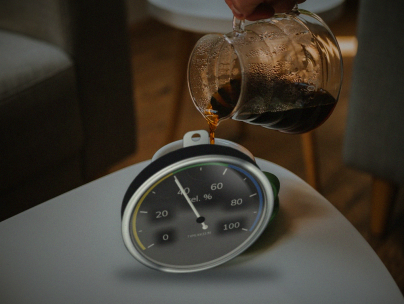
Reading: 40 %
